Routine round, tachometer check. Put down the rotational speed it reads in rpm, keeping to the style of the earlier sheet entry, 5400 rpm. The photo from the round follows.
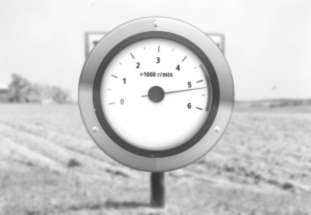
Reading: 5250 rpm
